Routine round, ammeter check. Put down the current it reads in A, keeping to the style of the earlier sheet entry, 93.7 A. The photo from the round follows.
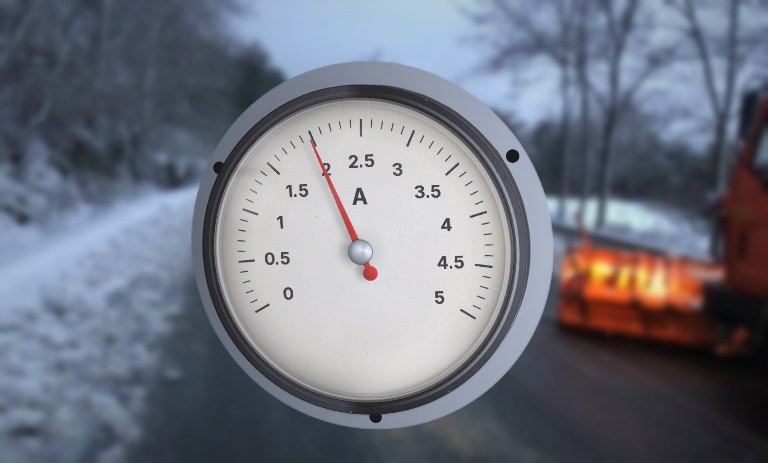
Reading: 2 A
